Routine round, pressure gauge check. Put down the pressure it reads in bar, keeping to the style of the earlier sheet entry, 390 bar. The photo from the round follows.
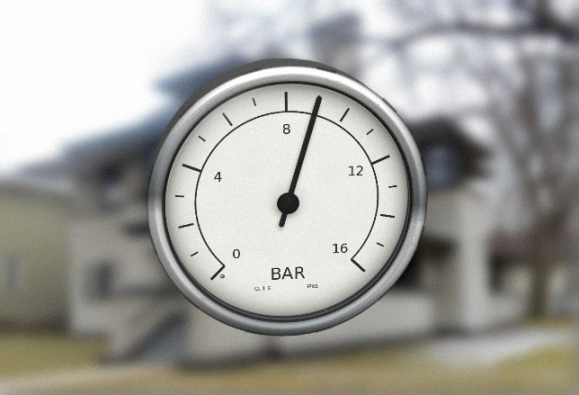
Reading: 9 bar
